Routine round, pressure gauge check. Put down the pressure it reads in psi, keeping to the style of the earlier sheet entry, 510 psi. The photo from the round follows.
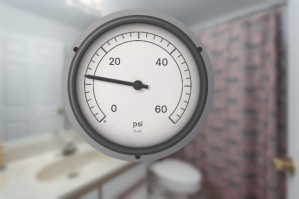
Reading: 12 psi
